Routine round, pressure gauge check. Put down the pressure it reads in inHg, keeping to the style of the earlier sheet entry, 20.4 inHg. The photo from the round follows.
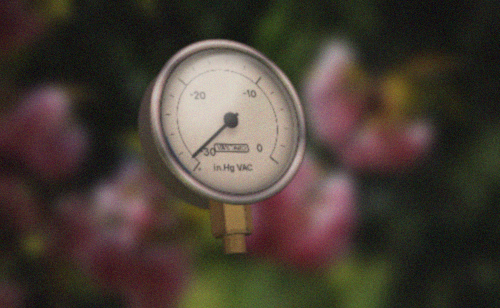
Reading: -29 inHg
